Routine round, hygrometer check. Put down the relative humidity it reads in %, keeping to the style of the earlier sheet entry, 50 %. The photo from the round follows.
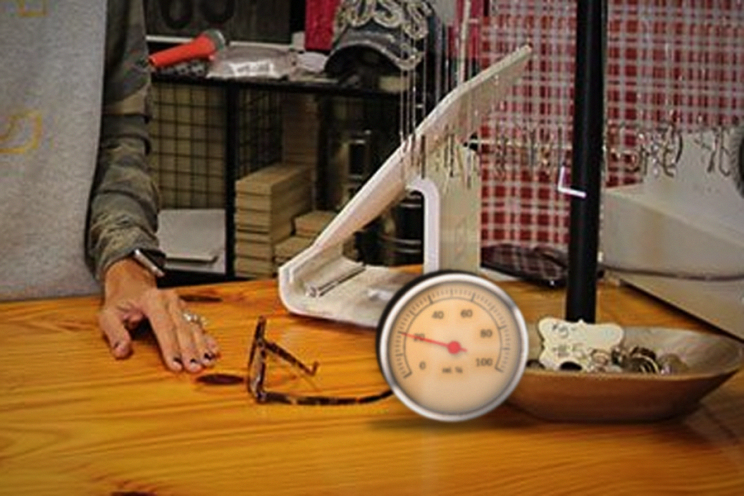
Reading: 20 %
